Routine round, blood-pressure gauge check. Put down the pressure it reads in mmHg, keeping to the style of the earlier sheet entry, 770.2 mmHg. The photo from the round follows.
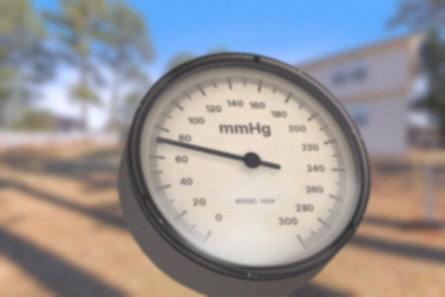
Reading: 70 mmHg
